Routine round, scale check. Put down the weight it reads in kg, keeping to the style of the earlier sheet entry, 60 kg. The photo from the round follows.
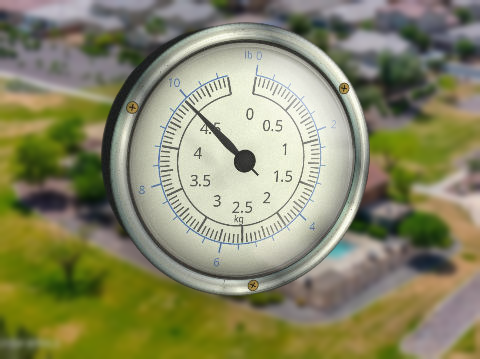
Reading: 4.5 kg
